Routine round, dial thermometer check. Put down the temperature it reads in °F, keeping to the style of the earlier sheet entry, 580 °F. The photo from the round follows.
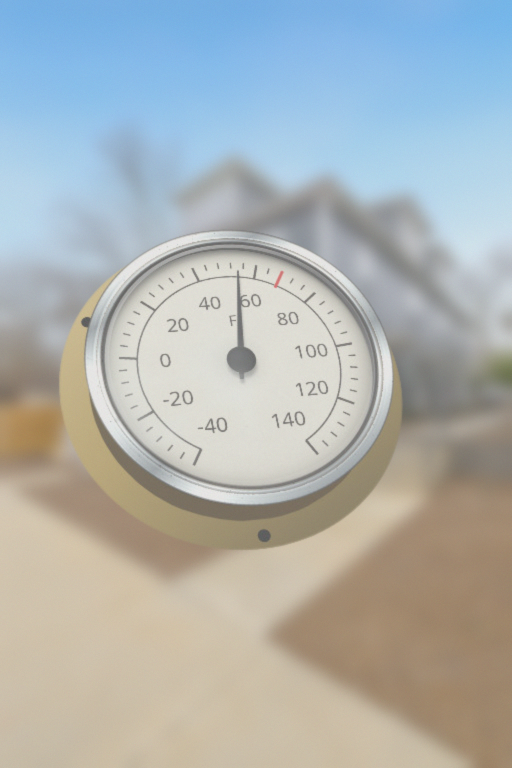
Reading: 54 °F
